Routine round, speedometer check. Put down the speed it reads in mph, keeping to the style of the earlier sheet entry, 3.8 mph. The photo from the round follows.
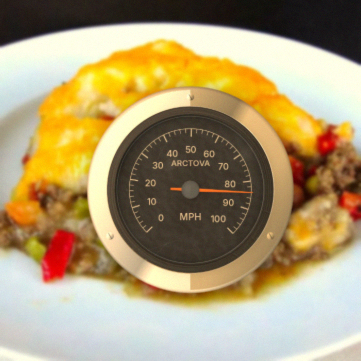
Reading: 84 mph
